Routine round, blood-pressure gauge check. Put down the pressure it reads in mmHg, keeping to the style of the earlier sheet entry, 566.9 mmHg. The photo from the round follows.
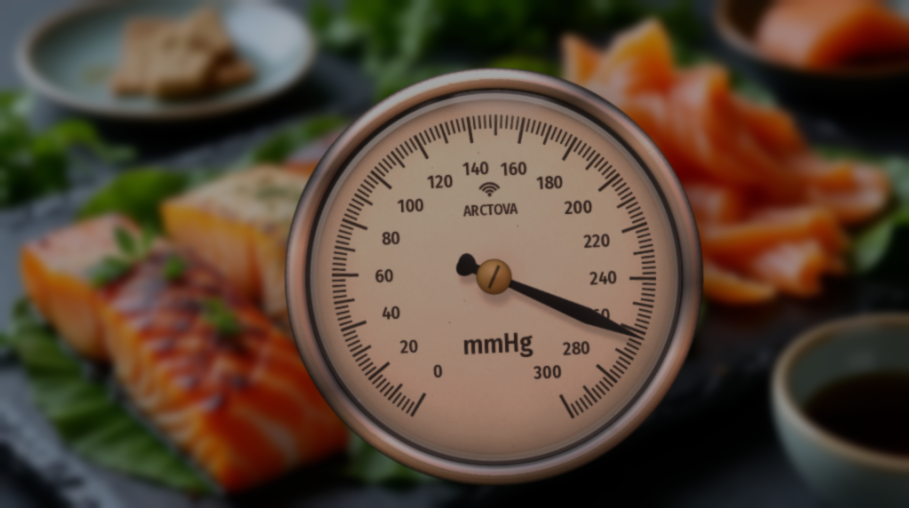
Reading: 262 mmHg
